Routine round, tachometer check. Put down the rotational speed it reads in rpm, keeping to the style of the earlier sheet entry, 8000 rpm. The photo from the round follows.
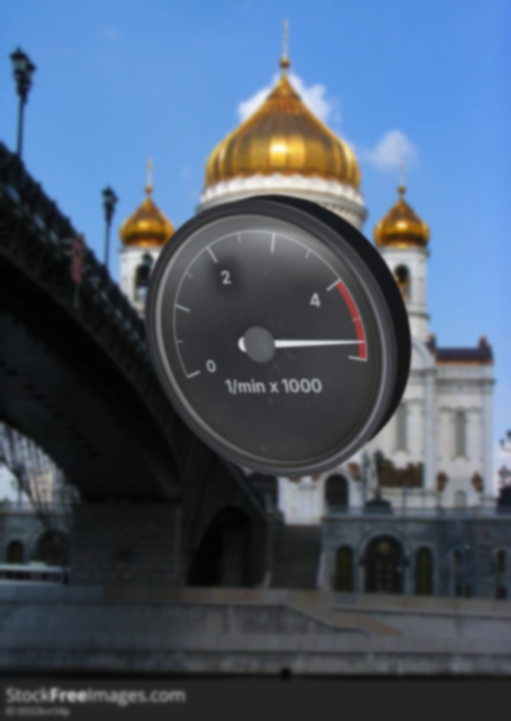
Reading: 4750 rpm
